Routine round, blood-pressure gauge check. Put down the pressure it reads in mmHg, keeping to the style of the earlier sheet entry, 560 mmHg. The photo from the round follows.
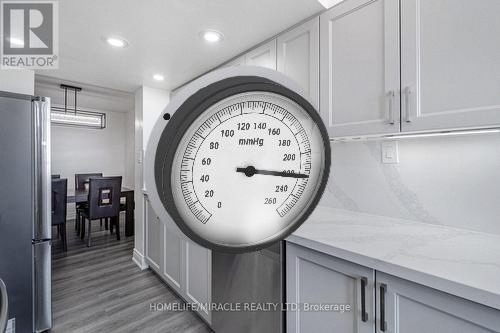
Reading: 220 mmHg
